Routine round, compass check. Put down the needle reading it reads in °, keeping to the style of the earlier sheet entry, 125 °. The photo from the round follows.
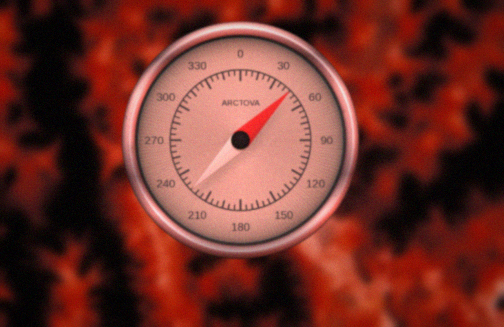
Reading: 45 °
